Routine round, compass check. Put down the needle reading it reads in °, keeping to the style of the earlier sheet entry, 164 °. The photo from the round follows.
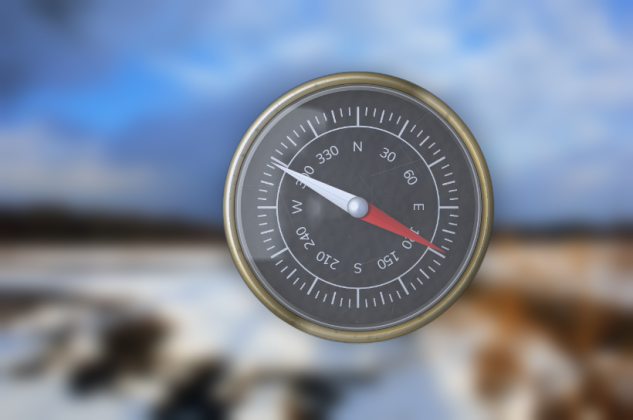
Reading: 117.5 °
